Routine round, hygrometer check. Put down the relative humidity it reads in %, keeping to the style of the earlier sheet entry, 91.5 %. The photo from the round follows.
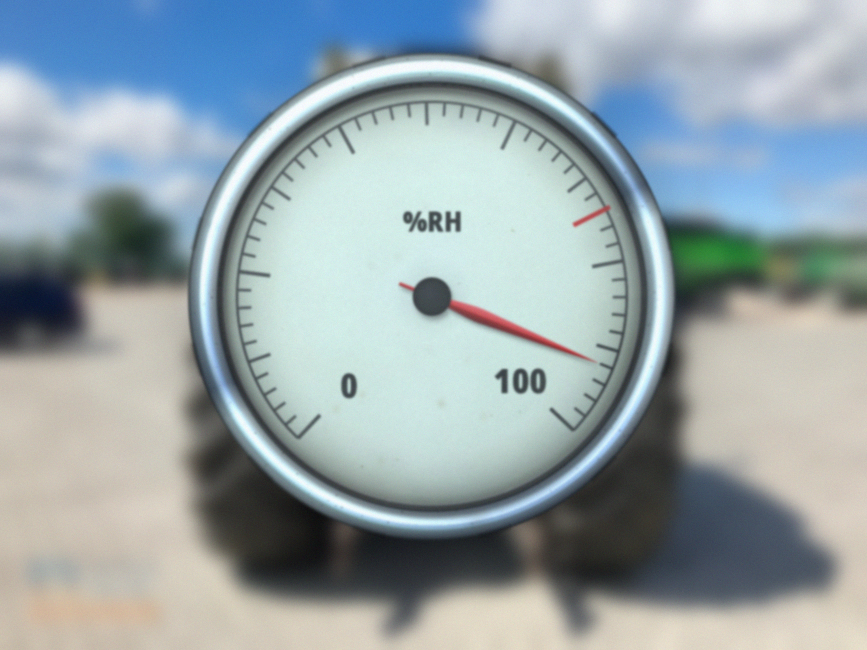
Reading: 92 %
